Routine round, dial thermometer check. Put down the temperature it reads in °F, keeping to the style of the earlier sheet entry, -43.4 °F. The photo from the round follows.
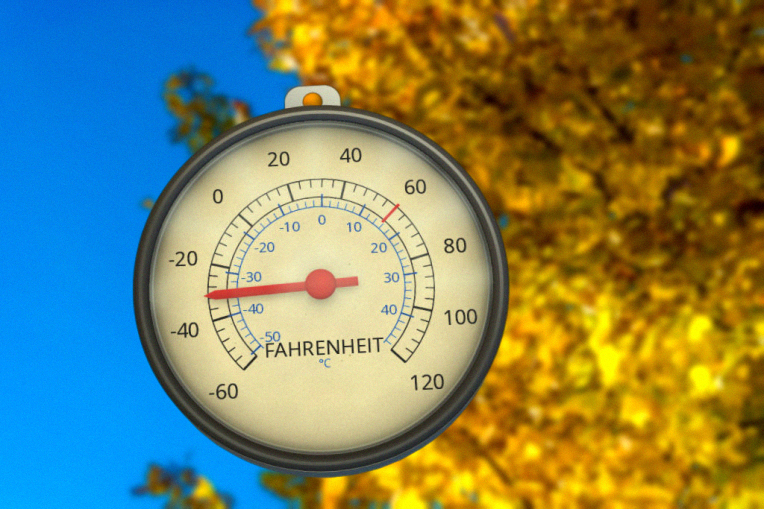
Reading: -32 °F
